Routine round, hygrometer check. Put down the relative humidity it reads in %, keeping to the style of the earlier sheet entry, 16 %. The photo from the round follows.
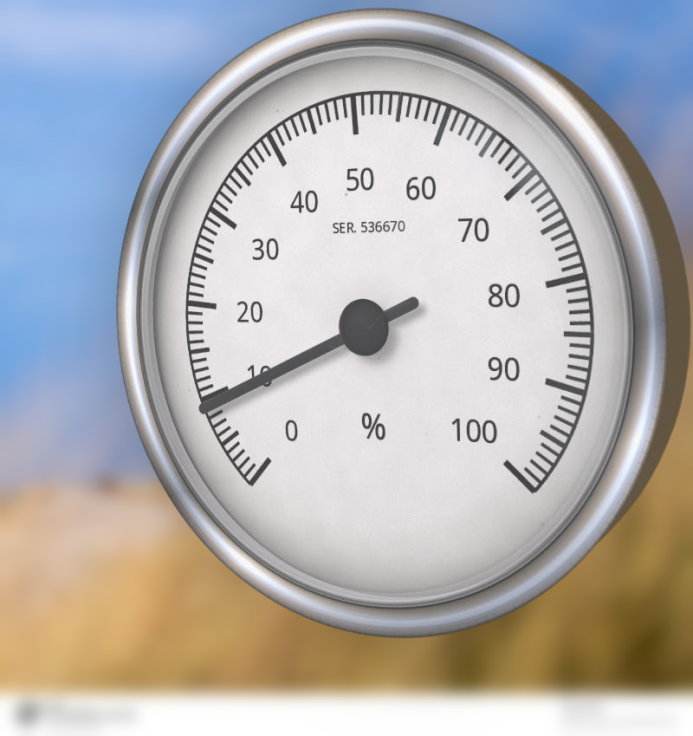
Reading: 9 %
